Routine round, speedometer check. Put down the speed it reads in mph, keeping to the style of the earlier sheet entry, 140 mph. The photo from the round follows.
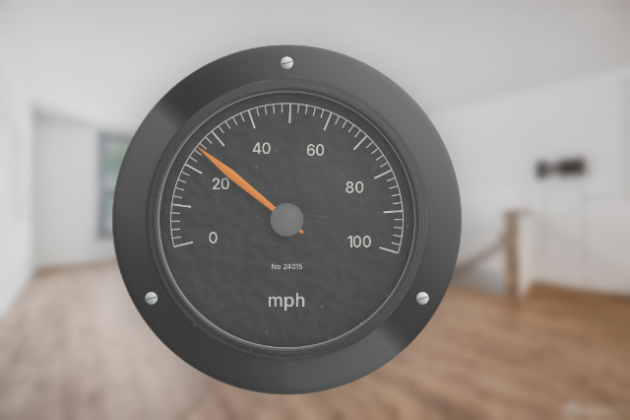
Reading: 25 mph
